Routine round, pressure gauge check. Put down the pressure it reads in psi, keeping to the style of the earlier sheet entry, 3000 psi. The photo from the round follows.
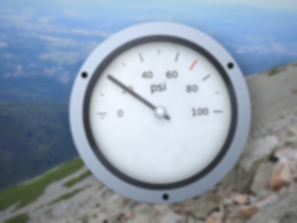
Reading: 20 psi
